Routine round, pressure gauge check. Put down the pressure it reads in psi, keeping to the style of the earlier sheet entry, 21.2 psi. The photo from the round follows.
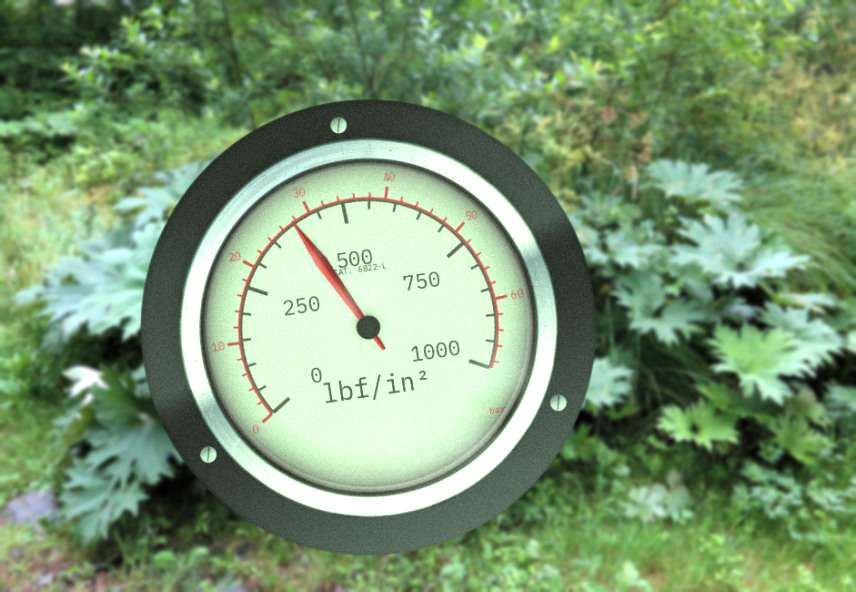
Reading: 400 psi
